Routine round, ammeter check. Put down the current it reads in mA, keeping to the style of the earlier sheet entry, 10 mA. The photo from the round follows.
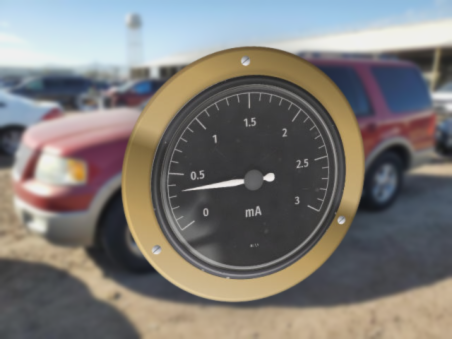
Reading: 0.35 mA
